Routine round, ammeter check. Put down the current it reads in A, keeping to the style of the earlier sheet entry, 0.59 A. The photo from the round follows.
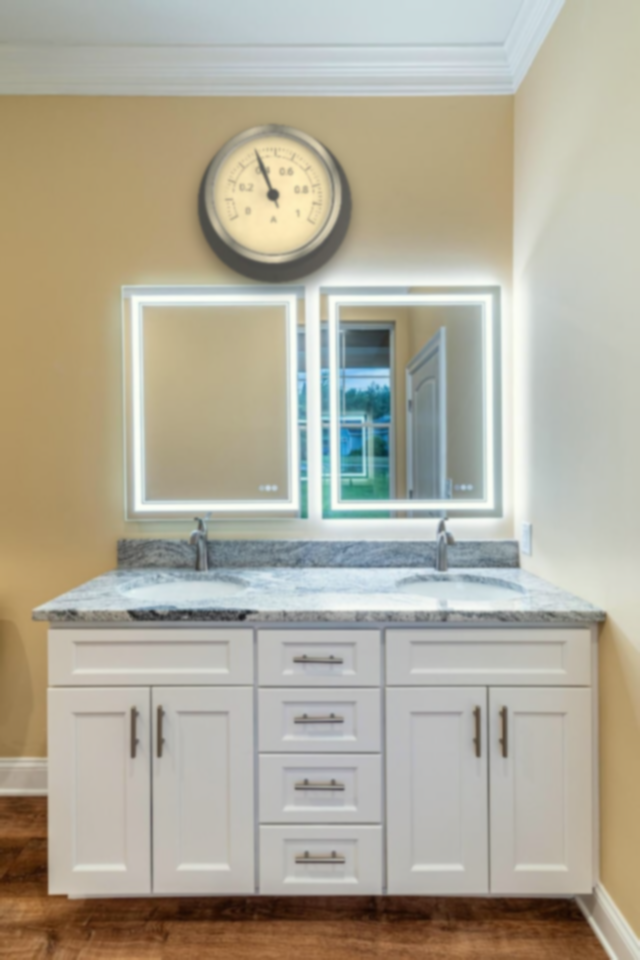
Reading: 0.4 A
